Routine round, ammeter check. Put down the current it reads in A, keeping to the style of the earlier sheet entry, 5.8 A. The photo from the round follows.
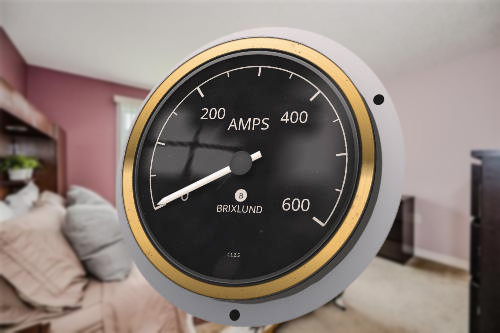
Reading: 0 A
